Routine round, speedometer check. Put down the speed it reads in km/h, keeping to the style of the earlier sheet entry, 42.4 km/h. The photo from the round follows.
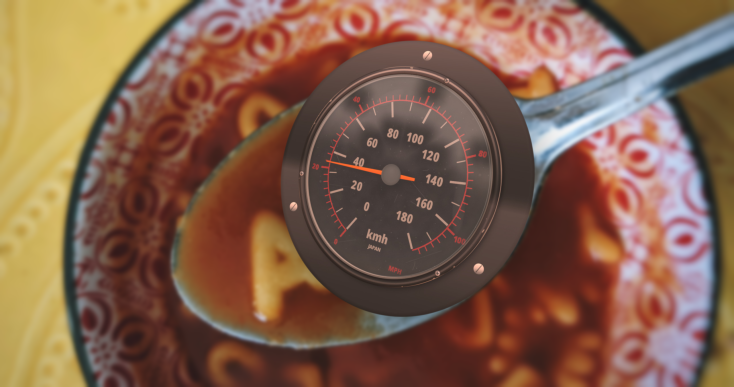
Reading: 35 km/h
